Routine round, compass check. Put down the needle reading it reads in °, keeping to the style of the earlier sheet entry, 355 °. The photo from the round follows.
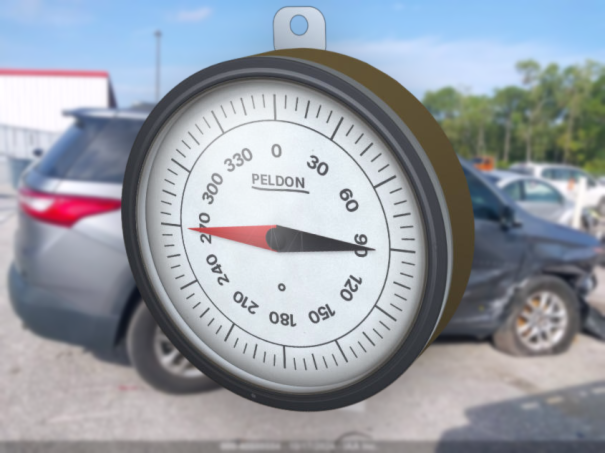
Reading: 270 °
